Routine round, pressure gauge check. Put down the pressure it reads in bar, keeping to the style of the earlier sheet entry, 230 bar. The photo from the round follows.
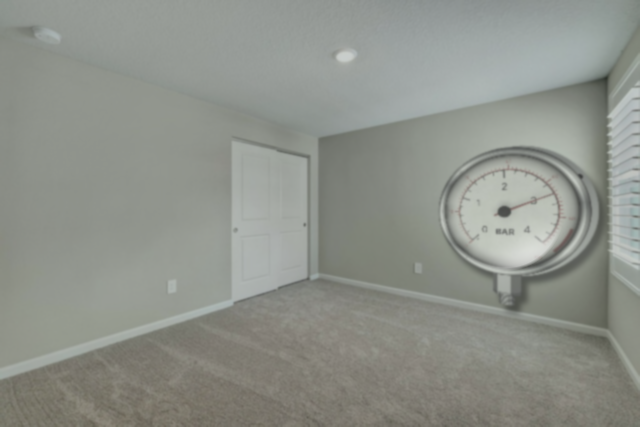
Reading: 3 bar
